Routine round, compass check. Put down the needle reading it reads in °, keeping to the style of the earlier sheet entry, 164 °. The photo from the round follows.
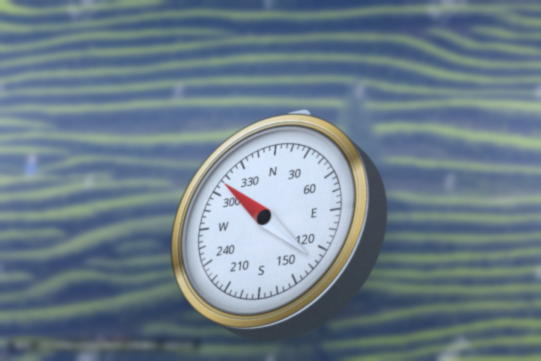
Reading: 310 °
